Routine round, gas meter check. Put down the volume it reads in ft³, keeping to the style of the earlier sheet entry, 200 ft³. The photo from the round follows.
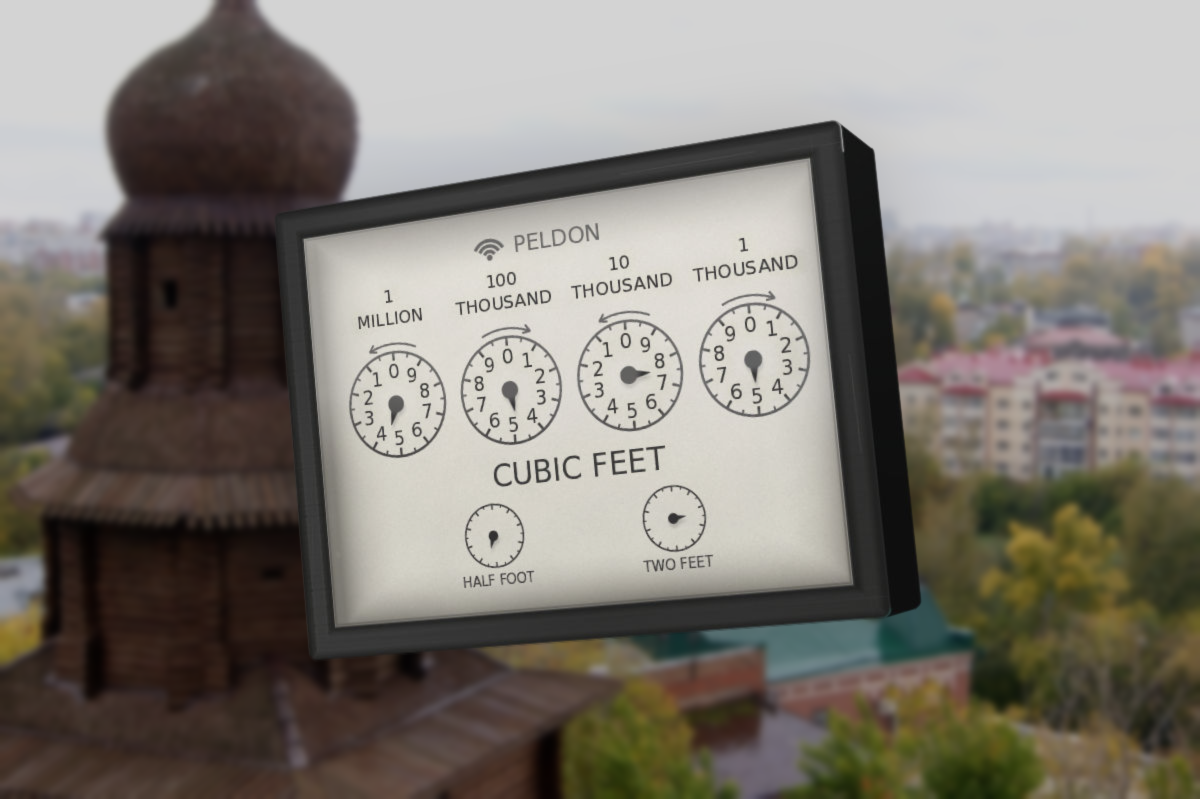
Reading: 447500 ft³
